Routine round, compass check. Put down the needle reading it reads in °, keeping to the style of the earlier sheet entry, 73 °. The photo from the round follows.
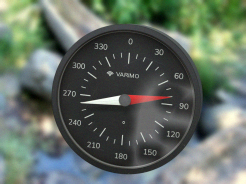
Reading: 80 °
